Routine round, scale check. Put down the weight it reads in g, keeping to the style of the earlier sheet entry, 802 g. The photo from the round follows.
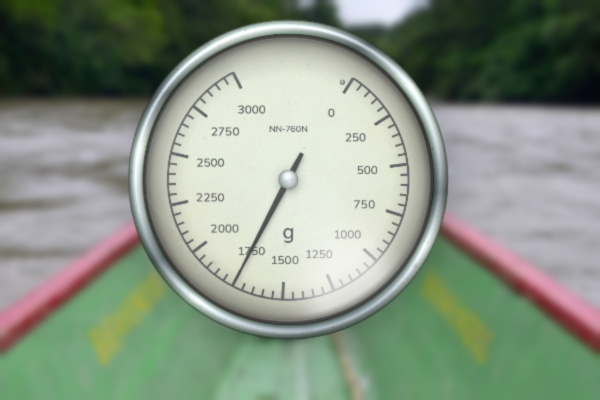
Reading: 1750 g
